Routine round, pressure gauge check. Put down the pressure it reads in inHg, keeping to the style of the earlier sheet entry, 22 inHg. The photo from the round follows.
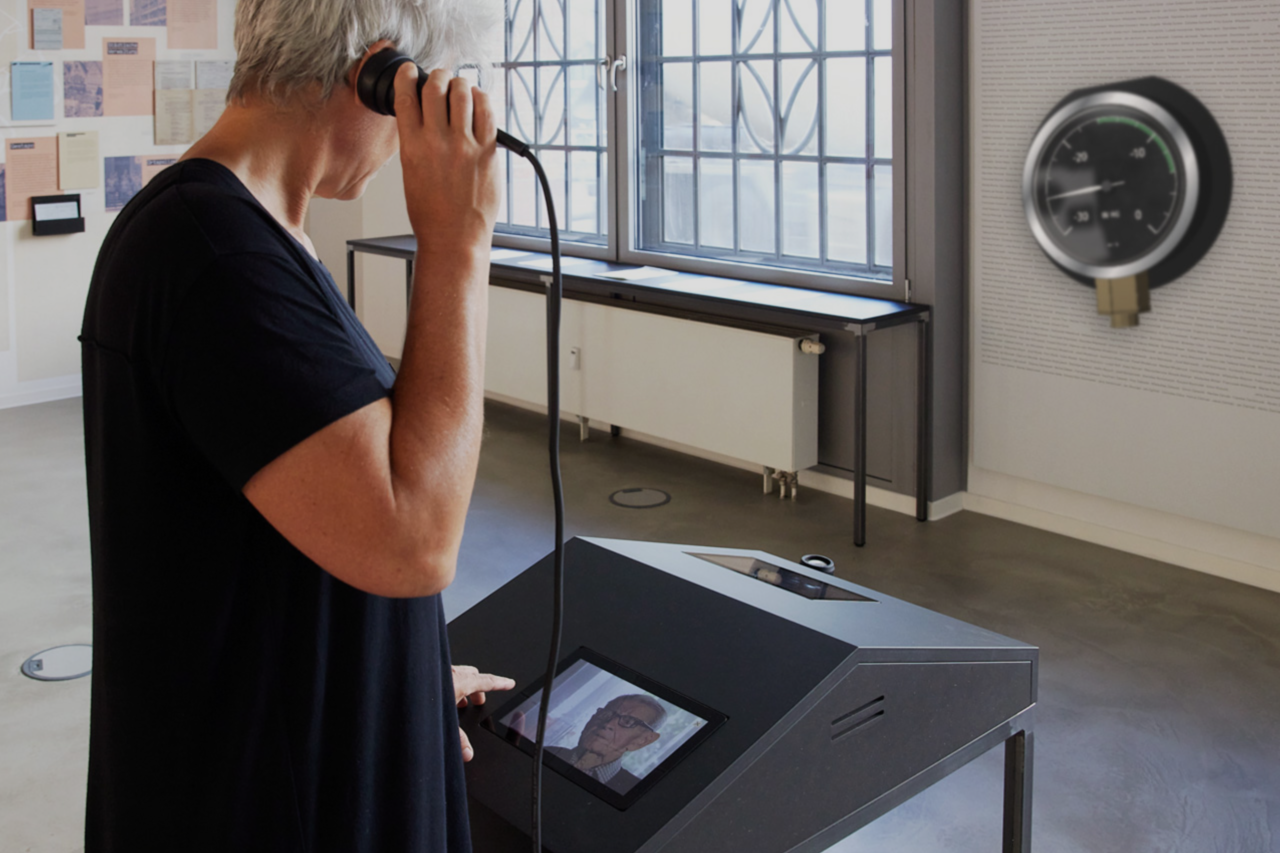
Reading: -26 inHg
